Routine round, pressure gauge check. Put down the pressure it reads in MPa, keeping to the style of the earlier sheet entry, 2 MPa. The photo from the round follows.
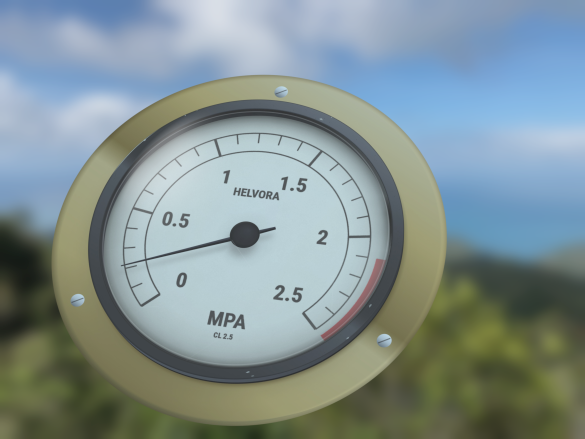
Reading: 0.2 MPa
